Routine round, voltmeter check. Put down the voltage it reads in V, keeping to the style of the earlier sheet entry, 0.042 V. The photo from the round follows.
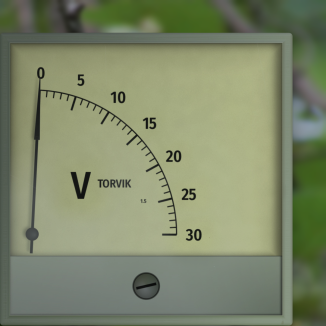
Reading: 0 V
